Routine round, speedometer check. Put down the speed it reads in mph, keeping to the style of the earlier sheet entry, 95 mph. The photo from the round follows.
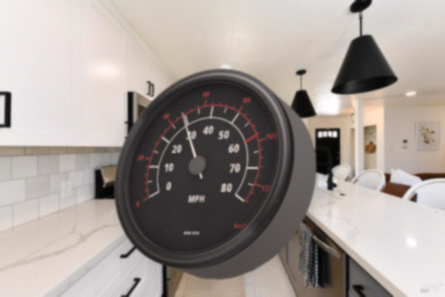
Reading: 30 mph
